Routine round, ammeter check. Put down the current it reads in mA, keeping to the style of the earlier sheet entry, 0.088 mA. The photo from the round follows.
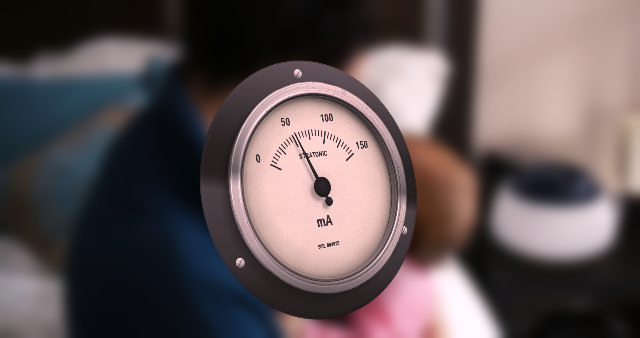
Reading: 50 mA
